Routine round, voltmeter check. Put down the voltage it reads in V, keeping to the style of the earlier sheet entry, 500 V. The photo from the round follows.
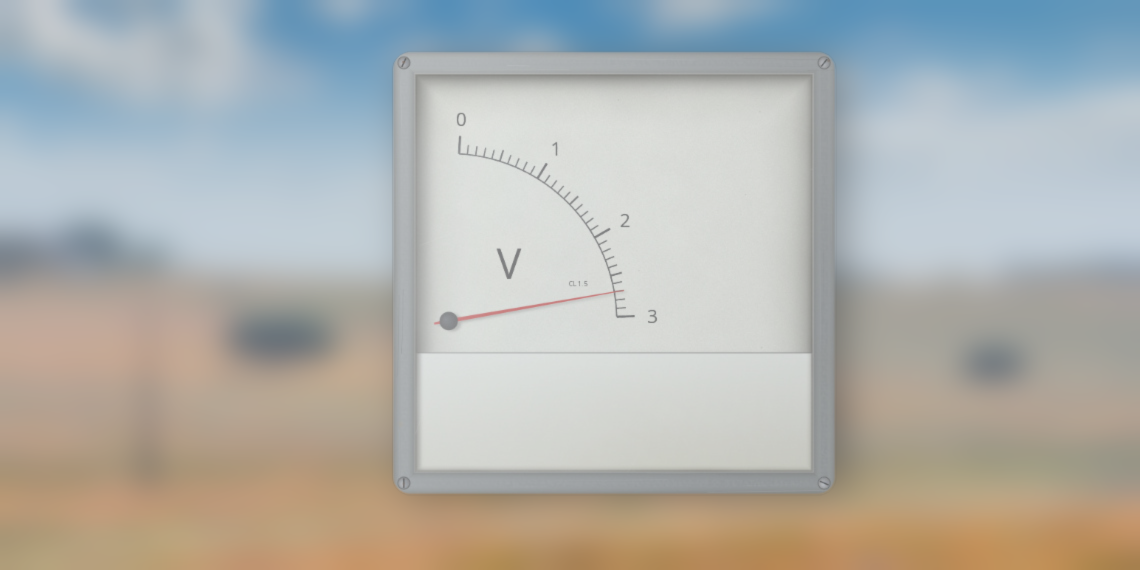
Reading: 2.7 V
